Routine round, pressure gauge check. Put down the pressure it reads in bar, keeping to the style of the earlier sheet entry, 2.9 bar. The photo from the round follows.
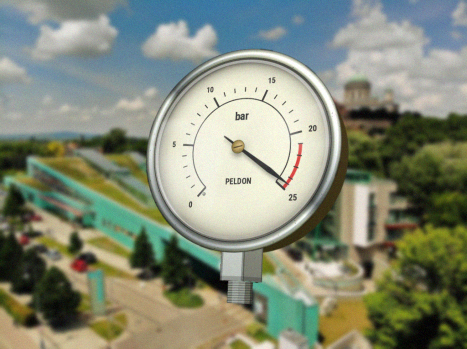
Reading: 24.5 bar
